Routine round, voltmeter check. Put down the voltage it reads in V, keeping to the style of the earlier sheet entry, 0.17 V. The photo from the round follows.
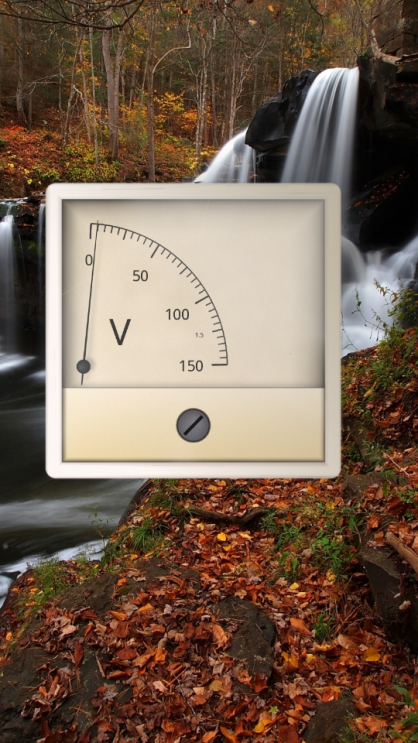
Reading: 5 V
